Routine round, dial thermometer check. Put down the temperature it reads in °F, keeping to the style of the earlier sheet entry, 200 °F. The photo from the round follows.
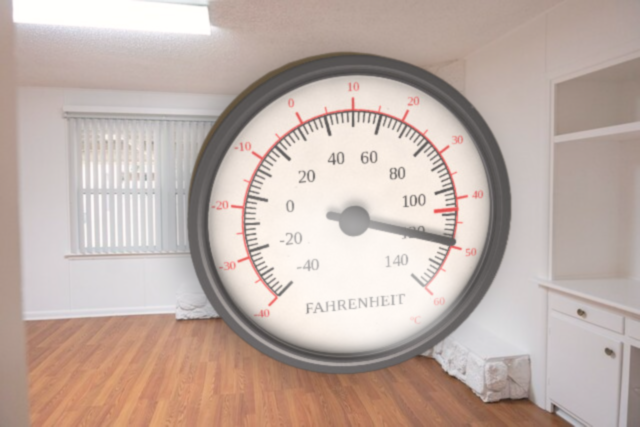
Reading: 120 °F
